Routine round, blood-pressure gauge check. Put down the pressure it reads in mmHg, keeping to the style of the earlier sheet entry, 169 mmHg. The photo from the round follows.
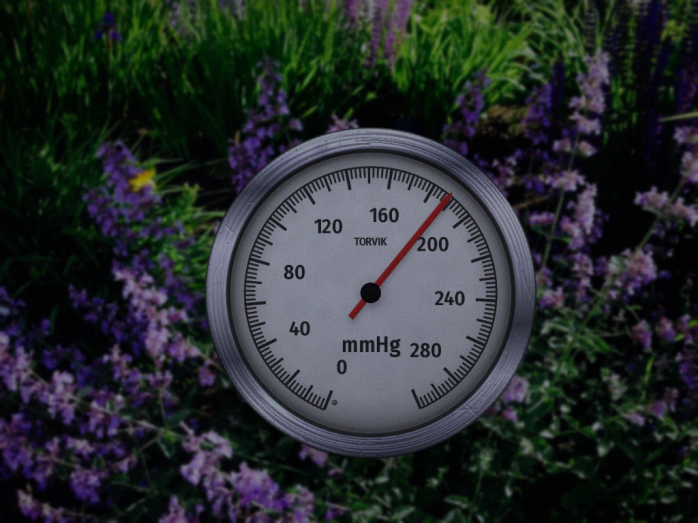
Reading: 188 mmHg
